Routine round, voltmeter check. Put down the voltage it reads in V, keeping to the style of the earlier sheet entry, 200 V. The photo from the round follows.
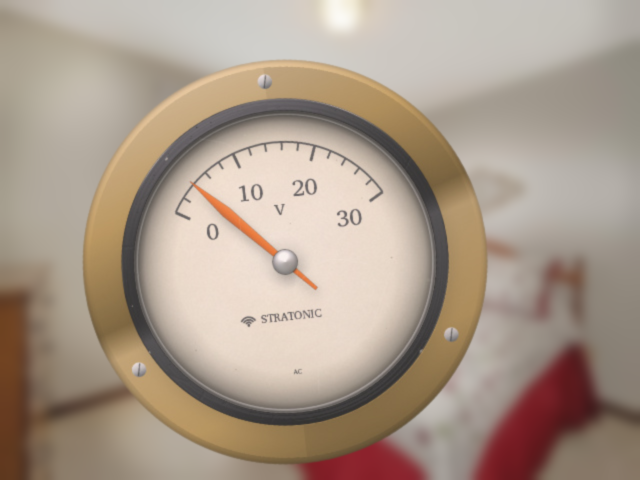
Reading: 4 V
